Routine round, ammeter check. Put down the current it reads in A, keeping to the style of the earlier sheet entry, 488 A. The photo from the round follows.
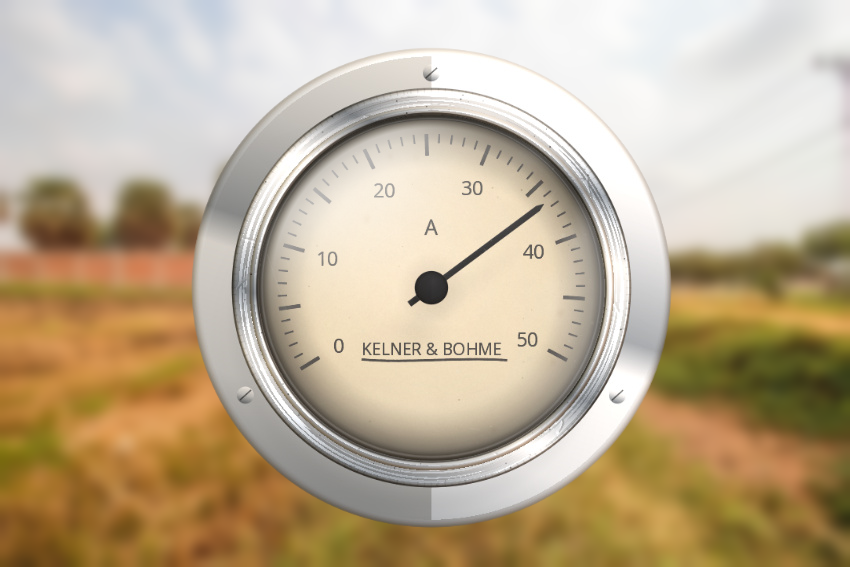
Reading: 36.5 A
